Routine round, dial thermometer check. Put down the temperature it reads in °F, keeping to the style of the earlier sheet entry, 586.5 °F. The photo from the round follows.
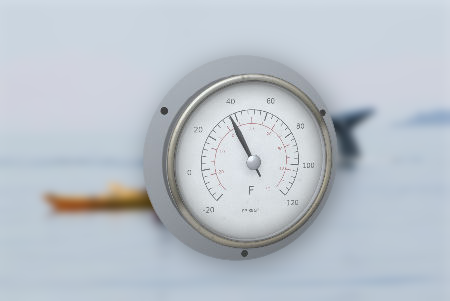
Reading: 36 °F
